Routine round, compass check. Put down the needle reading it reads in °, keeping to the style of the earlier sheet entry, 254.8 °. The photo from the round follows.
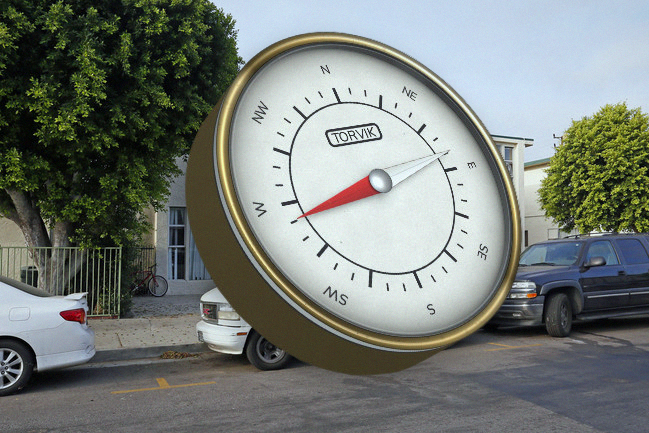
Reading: 260 °
